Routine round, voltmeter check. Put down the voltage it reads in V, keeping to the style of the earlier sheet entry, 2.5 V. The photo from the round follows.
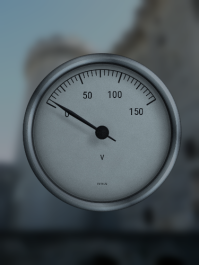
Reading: 5 V
